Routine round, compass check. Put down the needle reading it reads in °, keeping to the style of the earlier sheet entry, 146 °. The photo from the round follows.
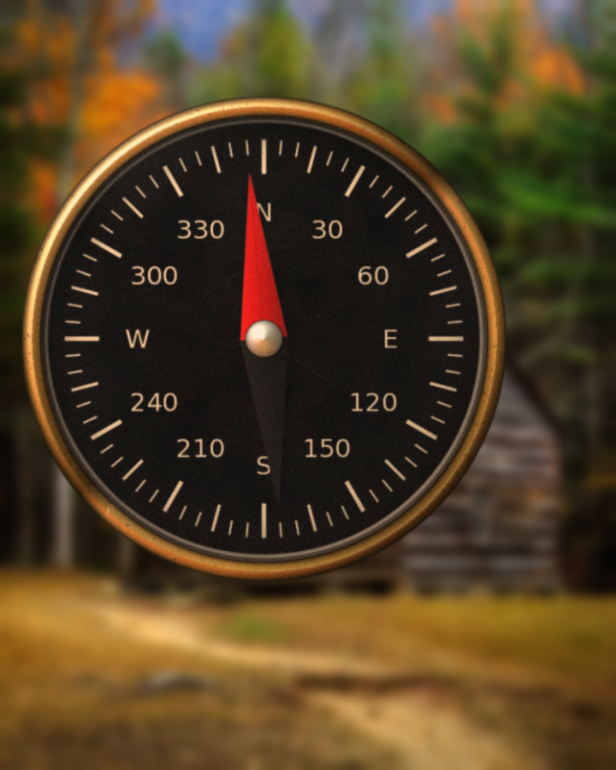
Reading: 355 °
